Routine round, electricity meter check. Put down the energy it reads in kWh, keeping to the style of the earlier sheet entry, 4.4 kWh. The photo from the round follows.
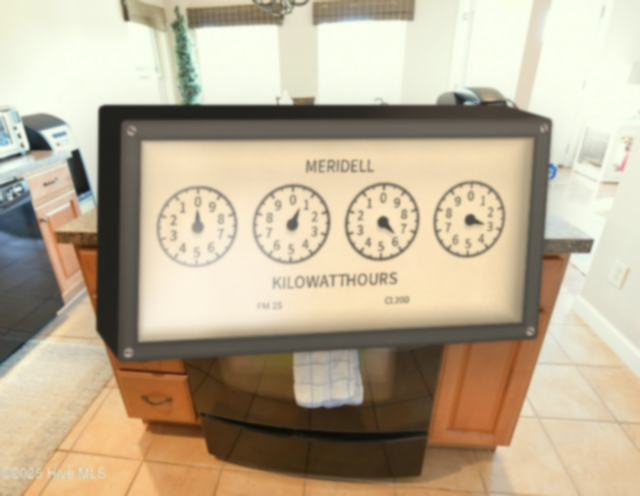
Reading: 63 kWh
